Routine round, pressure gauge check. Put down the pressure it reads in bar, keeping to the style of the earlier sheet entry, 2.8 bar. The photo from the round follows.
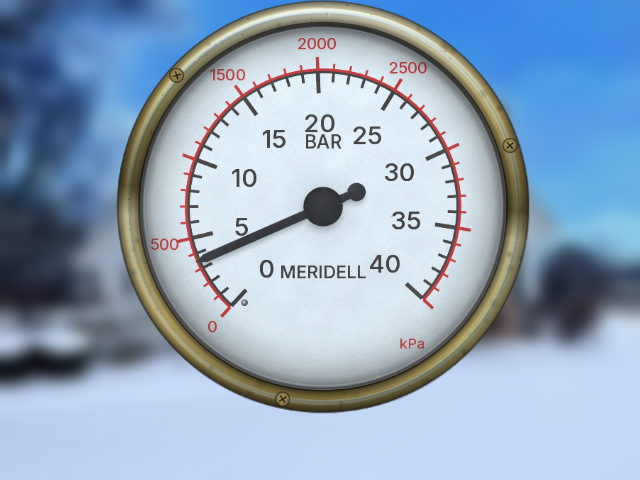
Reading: 3.5 bar
